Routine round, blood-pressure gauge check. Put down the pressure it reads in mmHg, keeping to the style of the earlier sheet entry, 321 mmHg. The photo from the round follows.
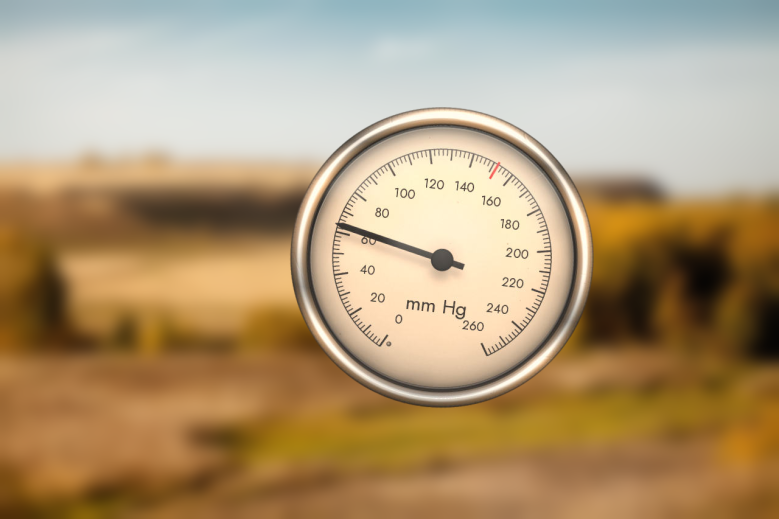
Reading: 64 mmHg
